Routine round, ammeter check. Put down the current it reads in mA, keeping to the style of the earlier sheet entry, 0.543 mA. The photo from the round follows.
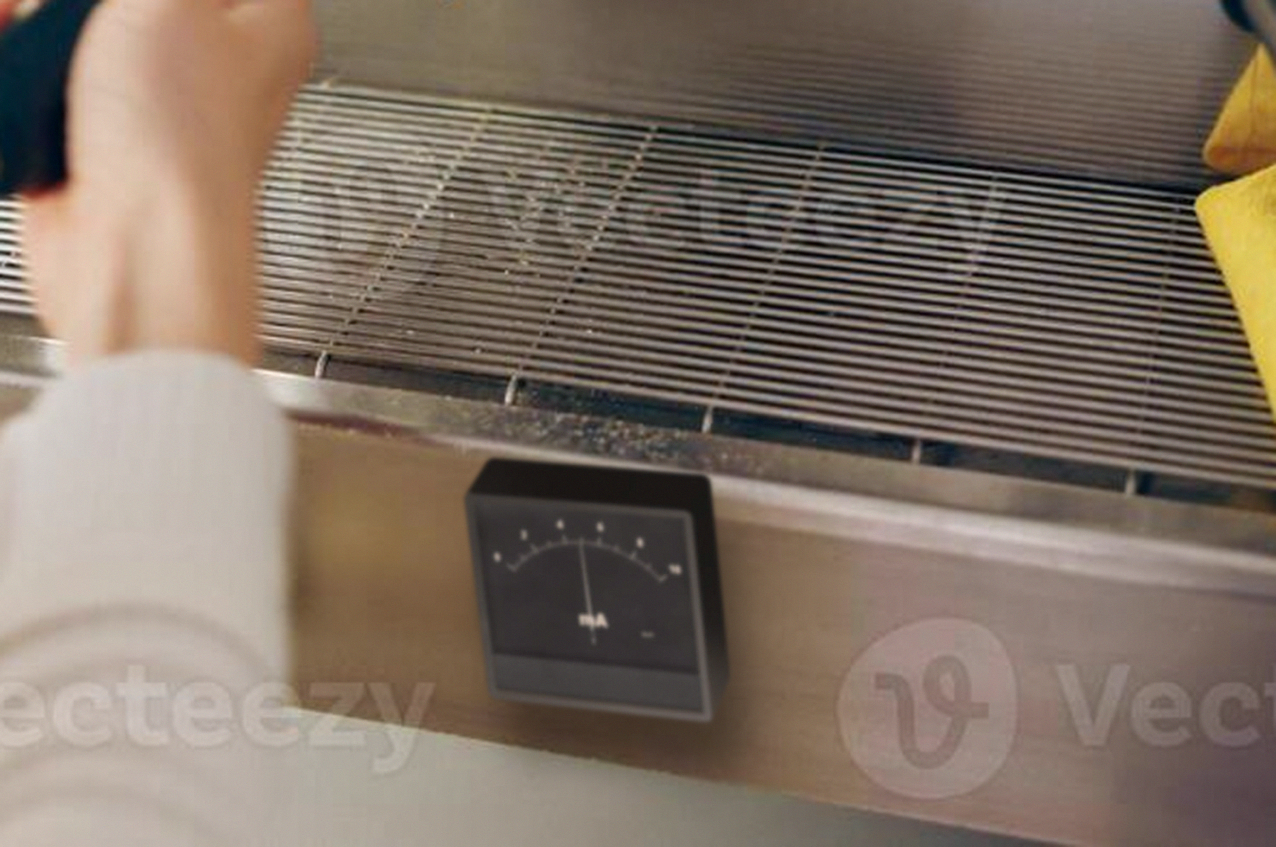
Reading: 5 mA
